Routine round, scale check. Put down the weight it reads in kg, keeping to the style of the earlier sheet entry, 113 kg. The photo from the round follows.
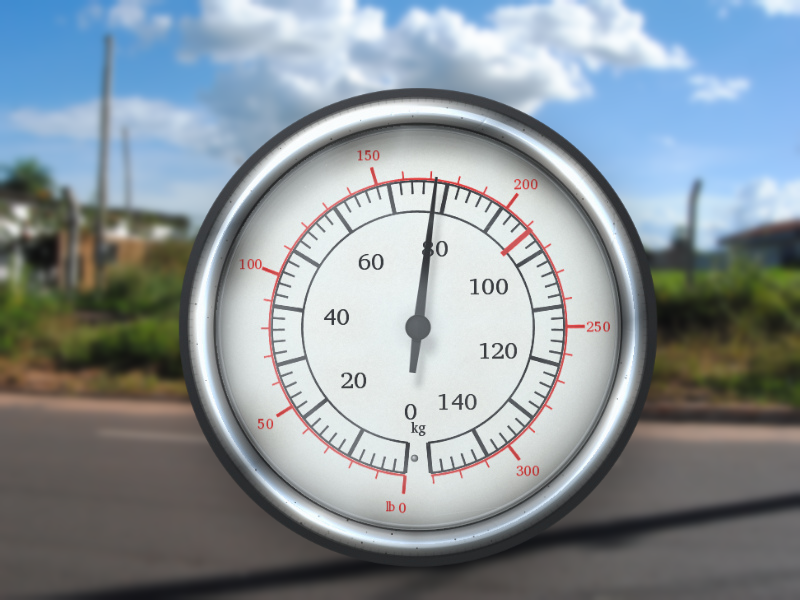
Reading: 78 kg
